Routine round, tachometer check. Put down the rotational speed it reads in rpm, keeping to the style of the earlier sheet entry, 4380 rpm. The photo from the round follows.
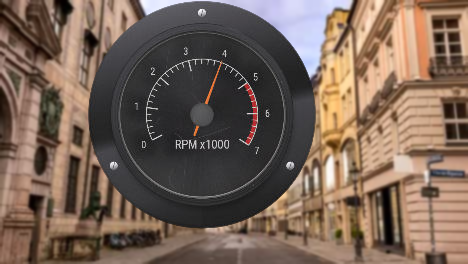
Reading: 4000 rpm
